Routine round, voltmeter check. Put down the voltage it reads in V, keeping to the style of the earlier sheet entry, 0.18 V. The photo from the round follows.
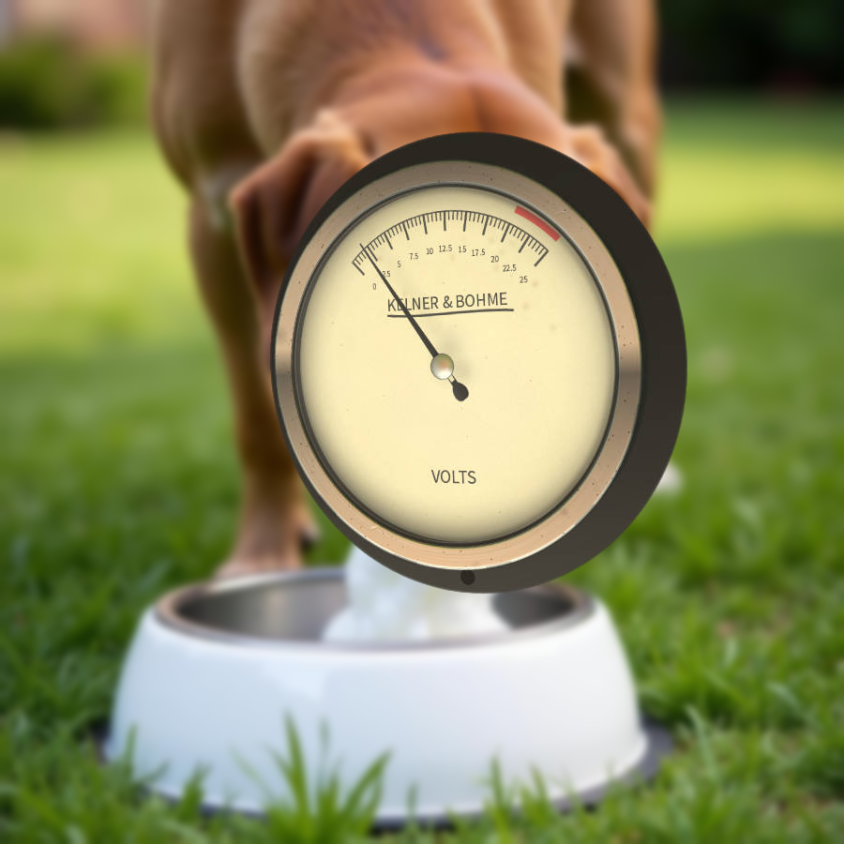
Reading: 2.5 V
